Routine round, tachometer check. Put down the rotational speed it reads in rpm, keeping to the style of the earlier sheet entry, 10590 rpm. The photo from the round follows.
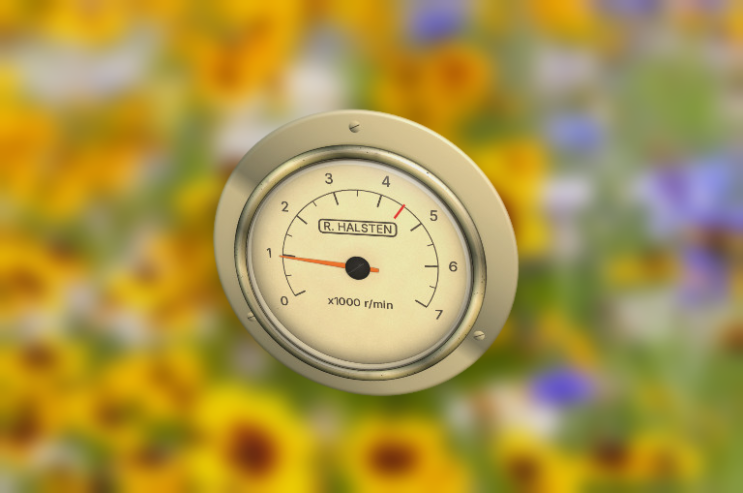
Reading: 1000 rpm
